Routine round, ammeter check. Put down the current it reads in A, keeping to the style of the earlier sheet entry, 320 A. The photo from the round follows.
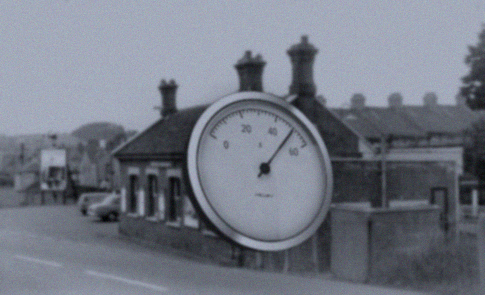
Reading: 50 A
